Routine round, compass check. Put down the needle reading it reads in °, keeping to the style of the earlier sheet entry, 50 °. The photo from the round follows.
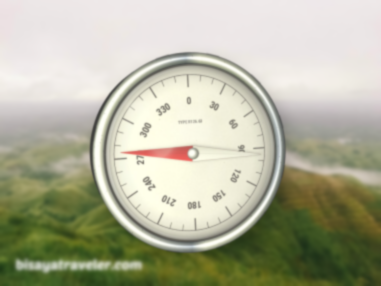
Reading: 275 °
